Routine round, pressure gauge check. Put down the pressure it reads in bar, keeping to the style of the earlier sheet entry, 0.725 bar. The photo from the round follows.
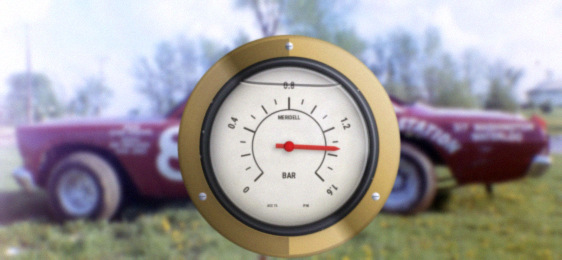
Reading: 1.35 bar
